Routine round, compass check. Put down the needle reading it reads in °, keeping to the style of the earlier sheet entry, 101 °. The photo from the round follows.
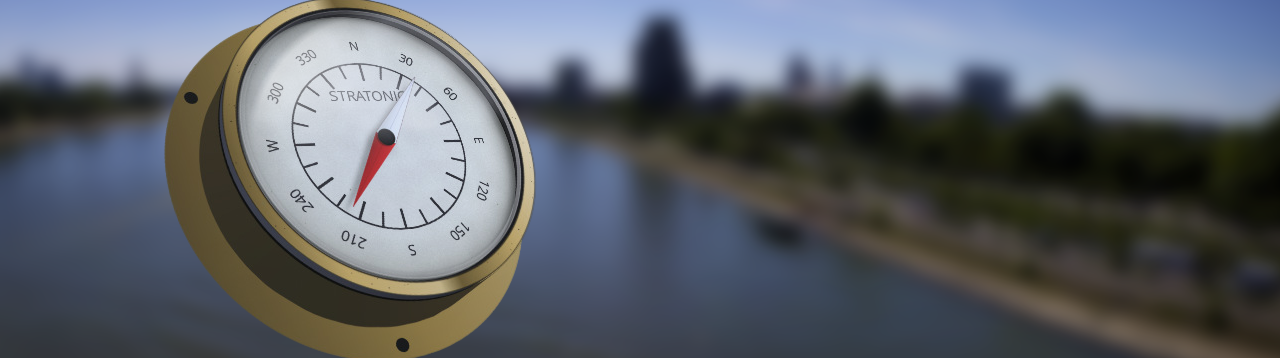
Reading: 217.5 °
